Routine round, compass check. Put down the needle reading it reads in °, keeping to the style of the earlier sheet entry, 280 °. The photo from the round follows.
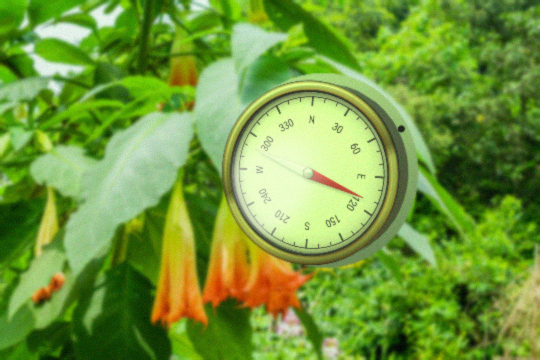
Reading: 110 °
